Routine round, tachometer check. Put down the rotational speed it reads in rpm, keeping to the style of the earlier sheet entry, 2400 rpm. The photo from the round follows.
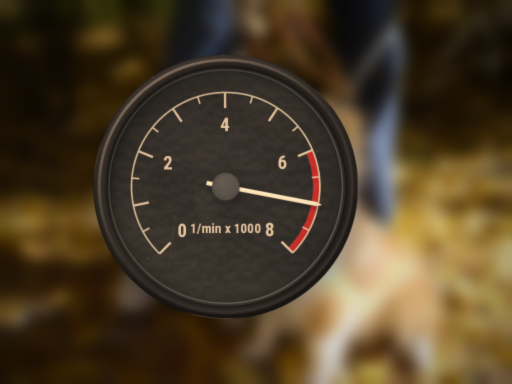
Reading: 7000 rpm
